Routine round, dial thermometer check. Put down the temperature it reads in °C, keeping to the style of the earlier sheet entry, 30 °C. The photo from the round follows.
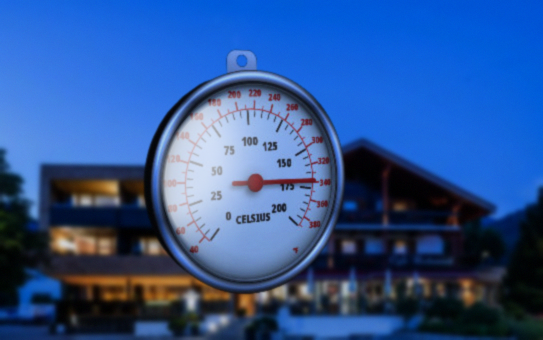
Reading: 170 °C
